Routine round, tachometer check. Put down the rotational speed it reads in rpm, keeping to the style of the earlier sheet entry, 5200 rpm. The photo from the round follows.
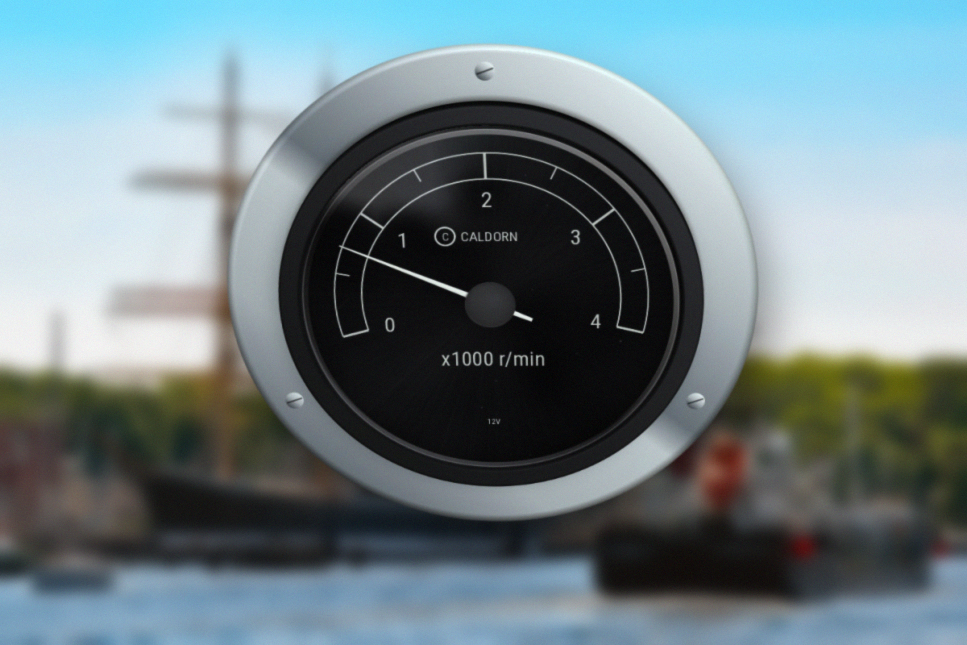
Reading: 750 rpm
